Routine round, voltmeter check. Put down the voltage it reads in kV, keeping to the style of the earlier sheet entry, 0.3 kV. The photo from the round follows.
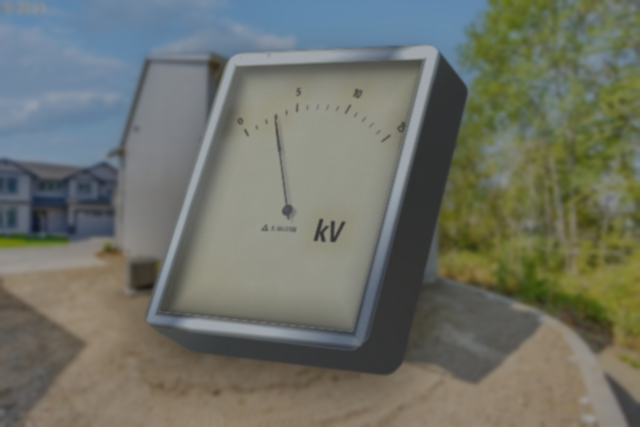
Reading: 3 kV
